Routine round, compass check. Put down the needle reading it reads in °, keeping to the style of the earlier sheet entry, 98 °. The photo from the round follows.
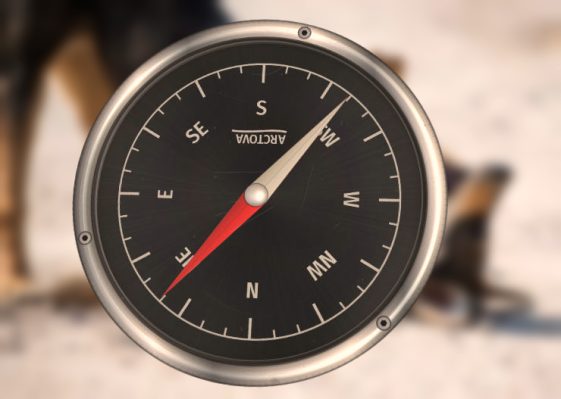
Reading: 40 °
